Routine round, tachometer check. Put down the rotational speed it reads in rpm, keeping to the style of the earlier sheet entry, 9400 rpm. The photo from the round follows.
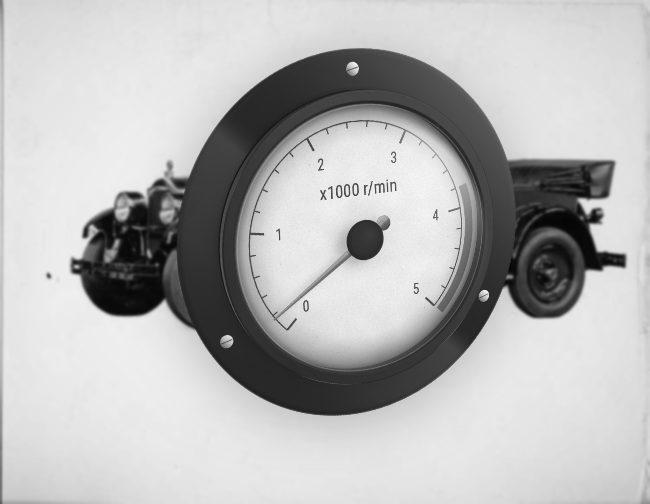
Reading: 200 rpm
